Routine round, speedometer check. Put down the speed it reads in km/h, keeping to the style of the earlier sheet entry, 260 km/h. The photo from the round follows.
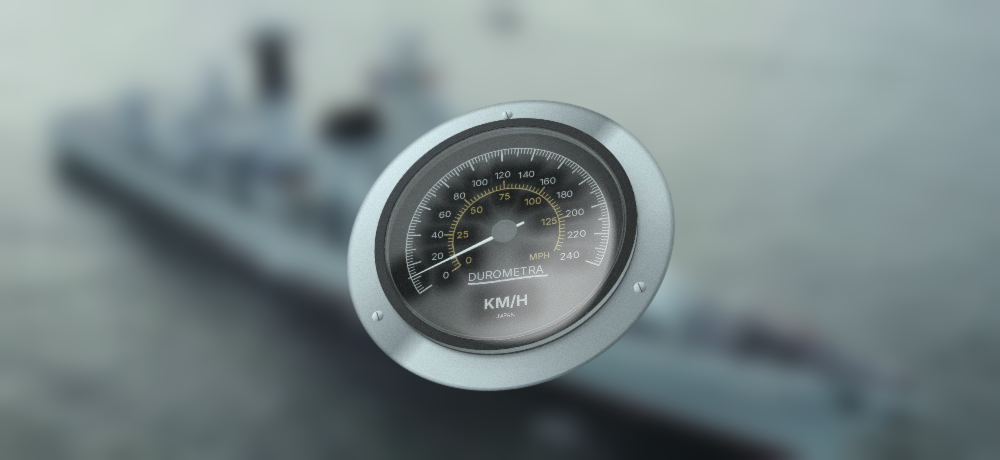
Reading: 10 km/h
